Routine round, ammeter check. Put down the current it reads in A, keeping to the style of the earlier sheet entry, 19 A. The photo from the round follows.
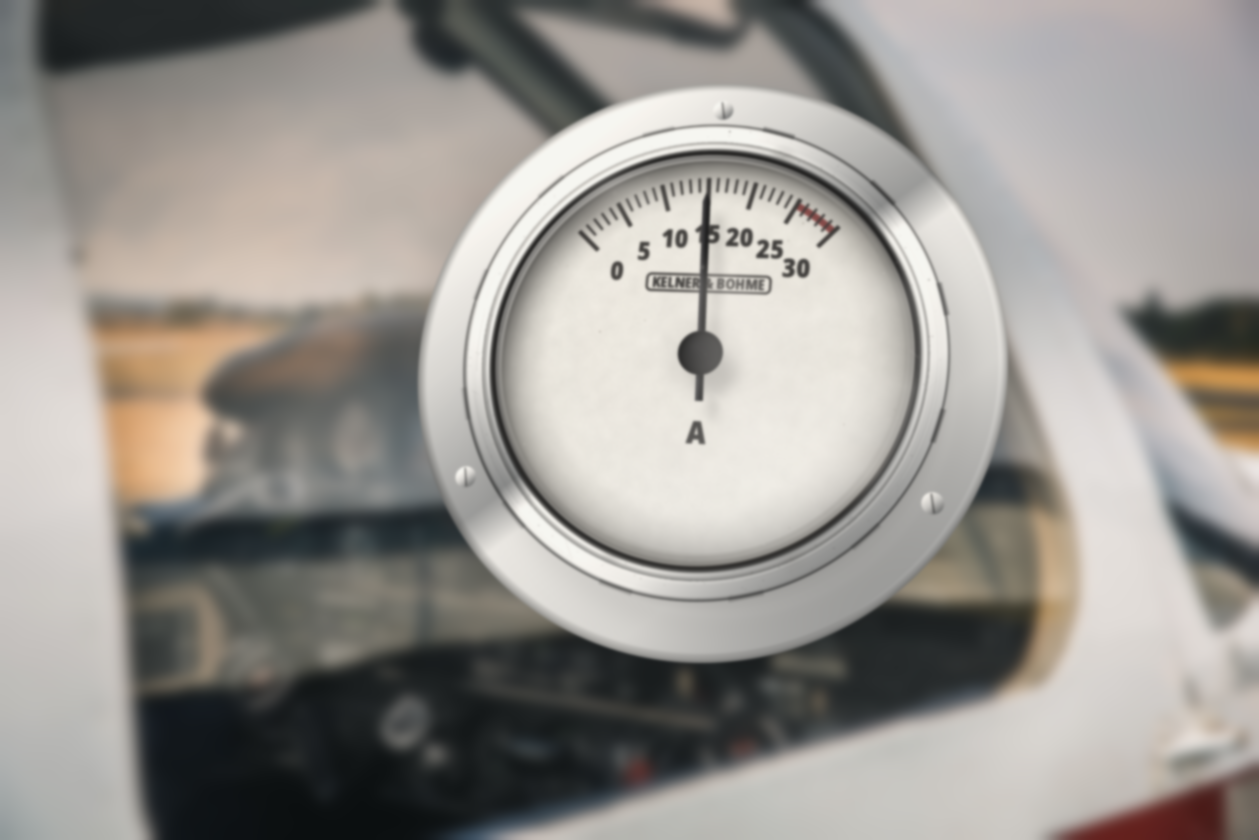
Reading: 15 A
